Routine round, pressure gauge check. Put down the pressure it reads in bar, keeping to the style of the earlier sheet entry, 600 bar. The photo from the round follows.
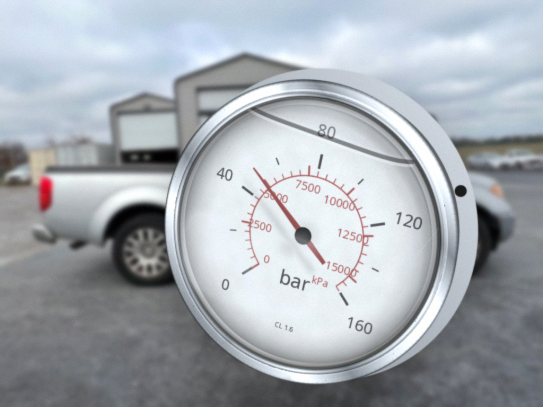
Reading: 50 bar
